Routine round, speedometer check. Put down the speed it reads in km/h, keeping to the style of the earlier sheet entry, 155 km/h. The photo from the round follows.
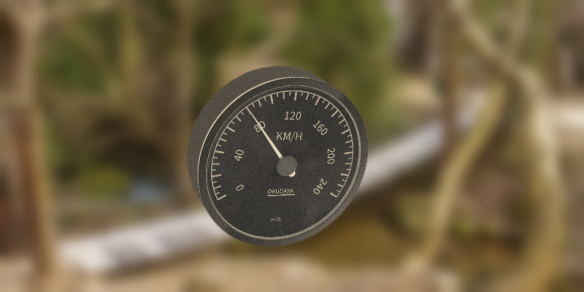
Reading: 80 km/h
